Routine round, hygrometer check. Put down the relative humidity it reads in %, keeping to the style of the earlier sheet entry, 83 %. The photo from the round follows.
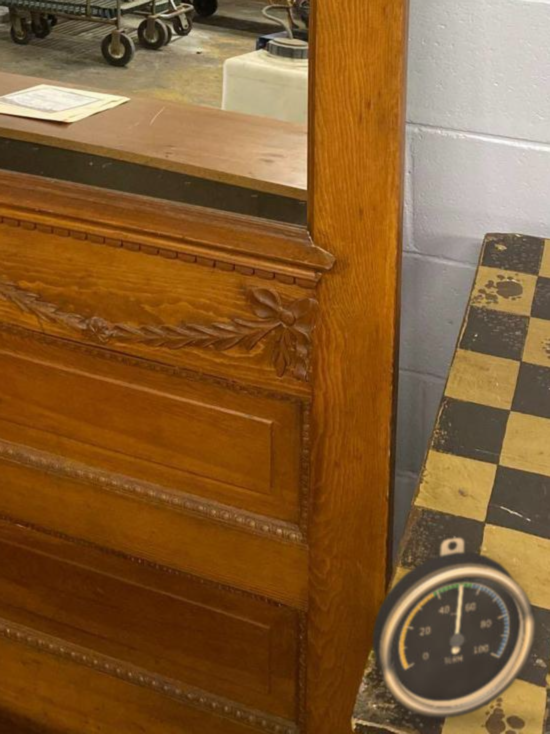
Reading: 50 %
